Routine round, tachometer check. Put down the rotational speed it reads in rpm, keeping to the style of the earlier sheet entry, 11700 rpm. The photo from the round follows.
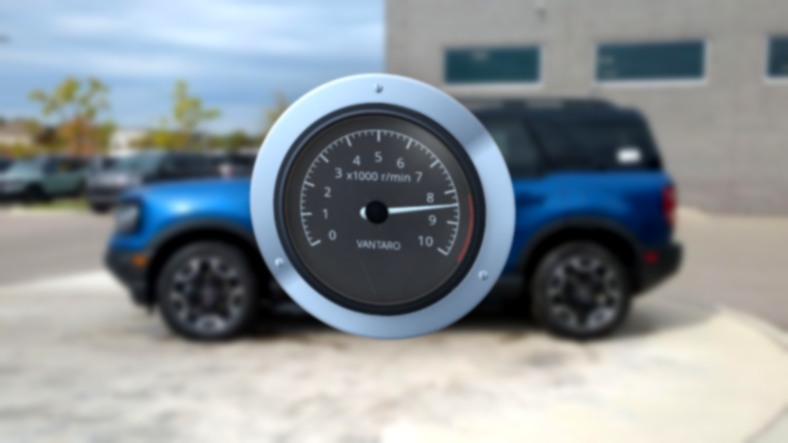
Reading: 8400 rpm
